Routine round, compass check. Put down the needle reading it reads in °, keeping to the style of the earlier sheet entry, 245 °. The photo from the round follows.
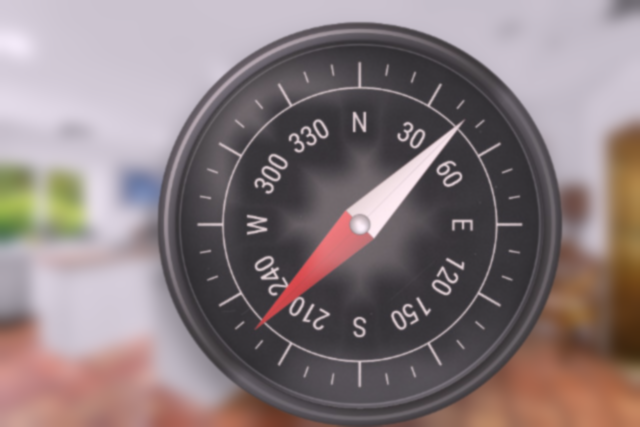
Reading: 225 °
